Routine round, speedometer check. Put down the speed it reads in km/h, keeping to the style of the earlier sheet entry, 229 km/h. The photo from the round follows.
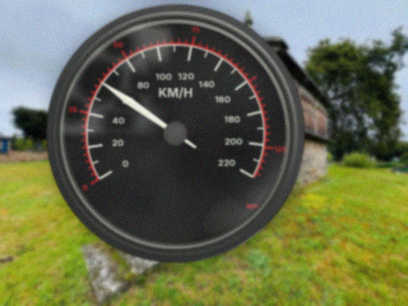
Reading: 60 km/h
